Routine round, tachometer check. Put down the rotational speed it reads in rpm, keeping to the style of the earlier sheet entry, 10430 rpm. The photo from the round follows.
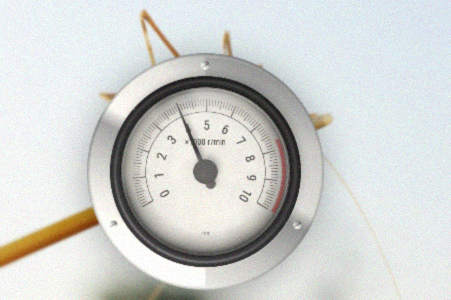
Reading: 4000 rpm
